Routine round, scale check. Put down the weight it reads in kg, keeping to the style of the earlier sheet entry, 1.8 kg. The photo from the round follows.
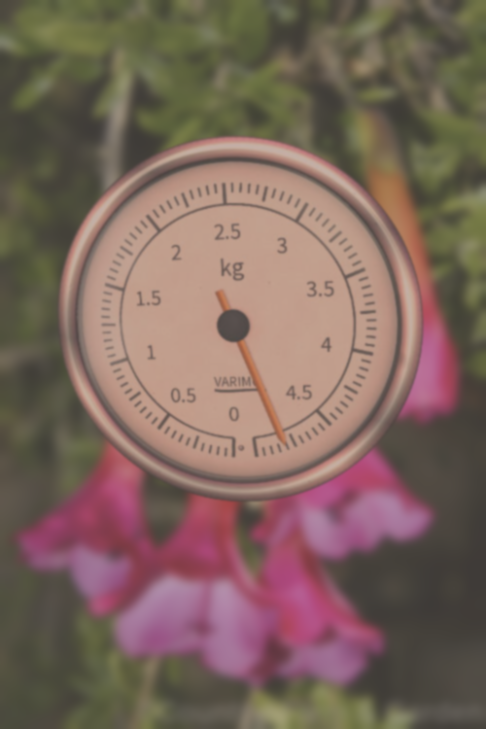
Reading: 4.8 kg
